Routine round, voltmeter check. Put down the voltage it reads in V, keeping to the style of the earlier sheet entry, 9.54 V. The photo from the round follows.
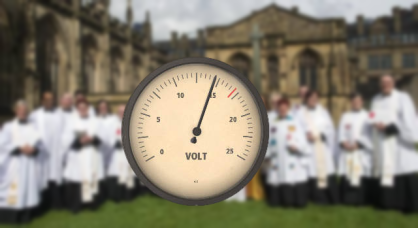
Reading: 14.5 V
